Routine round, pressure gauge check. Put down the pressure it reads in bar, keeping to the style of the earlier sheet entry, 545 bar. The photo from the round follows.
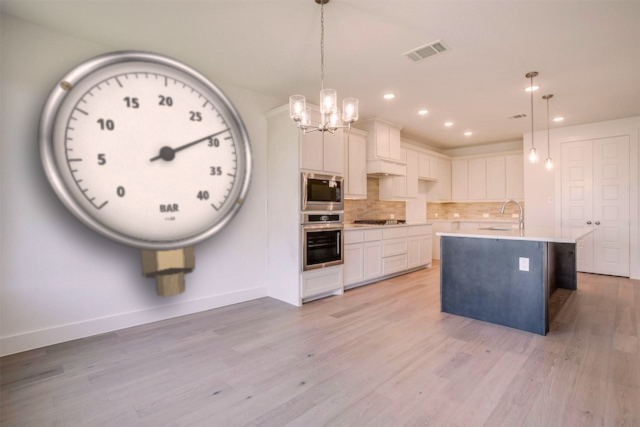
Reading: 29 bar
